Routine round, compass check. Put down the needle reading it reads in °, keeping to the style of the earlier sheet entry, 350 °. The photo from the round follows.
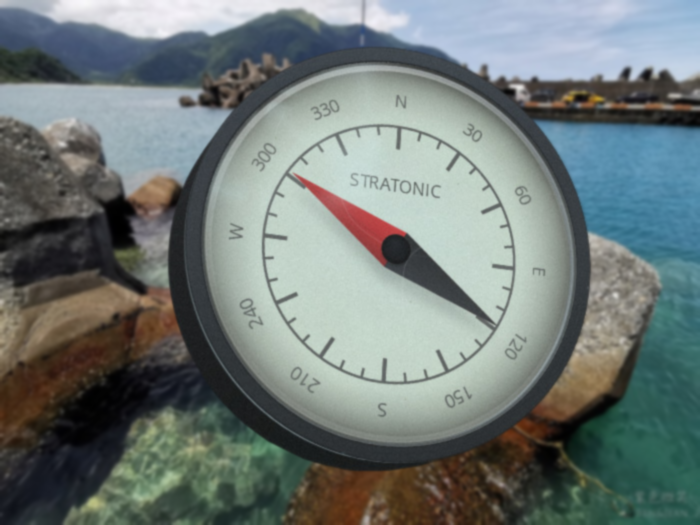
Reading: 300 °
